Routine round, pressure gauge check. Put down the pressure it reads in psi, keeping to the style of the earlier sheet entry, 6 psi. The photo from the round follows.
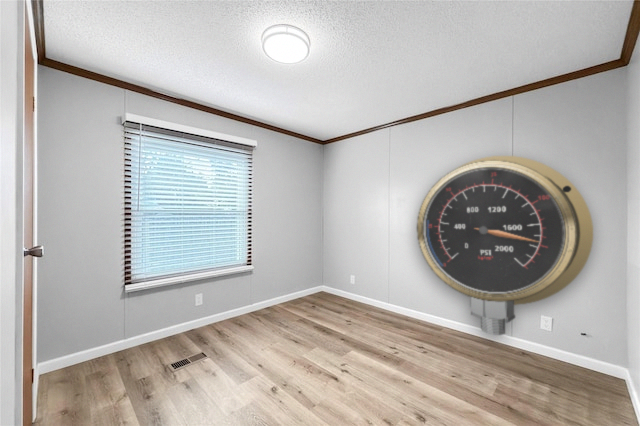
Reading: 1750 psi
